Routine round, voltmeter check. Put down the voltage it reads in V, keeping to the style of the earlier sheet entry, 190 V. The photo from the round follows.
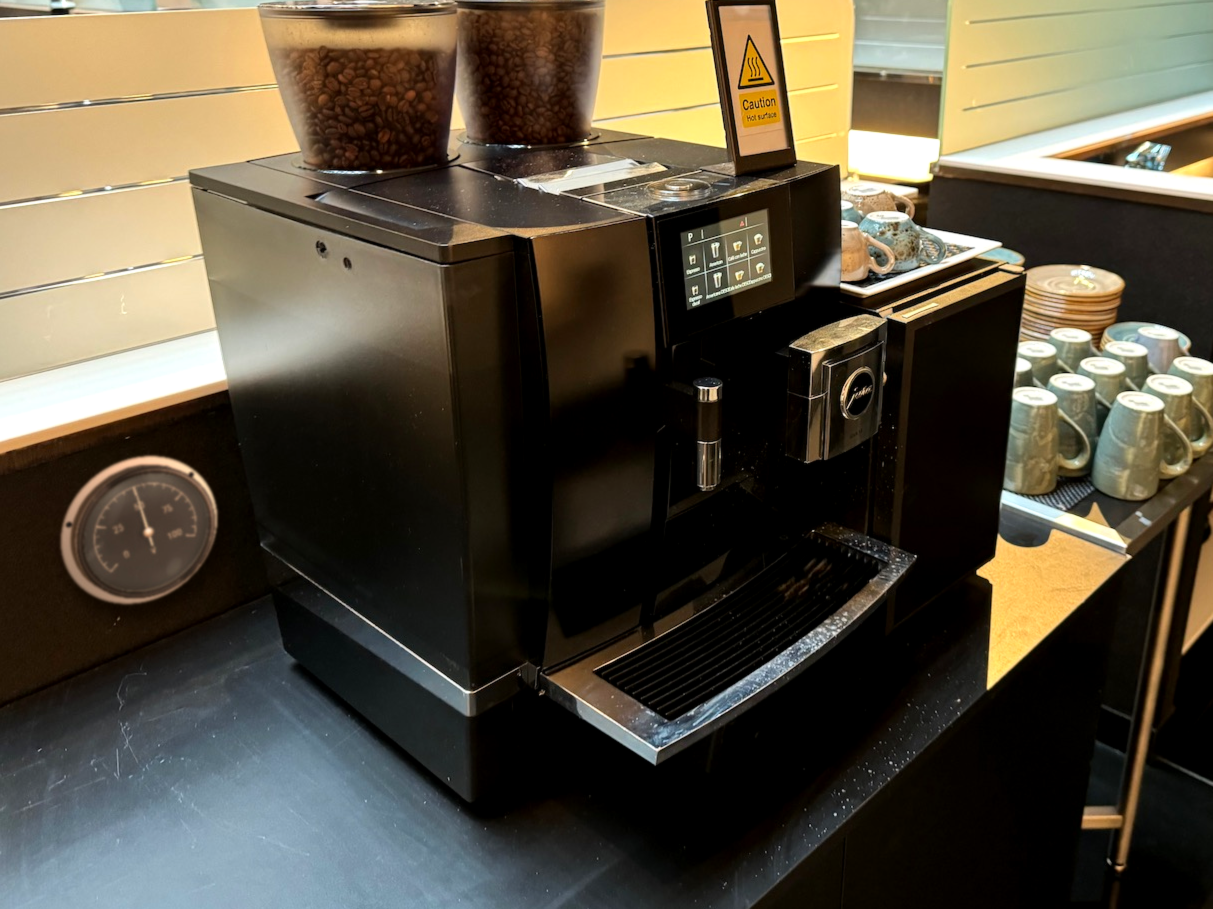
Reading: 50 V
